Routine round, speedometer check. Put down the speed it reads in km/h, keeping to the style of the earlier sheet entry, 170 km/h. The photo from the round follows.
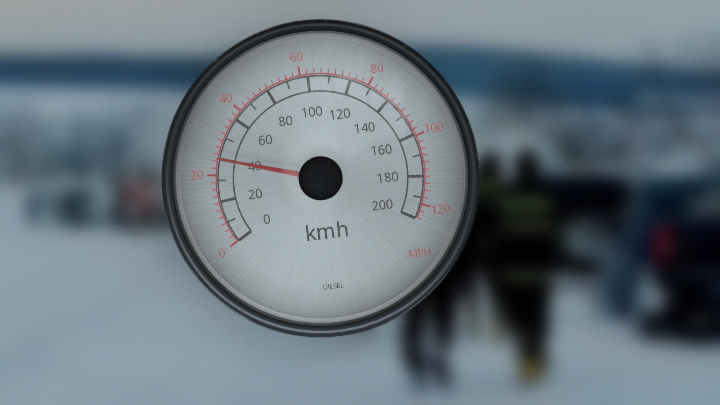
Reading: 40 km/h
